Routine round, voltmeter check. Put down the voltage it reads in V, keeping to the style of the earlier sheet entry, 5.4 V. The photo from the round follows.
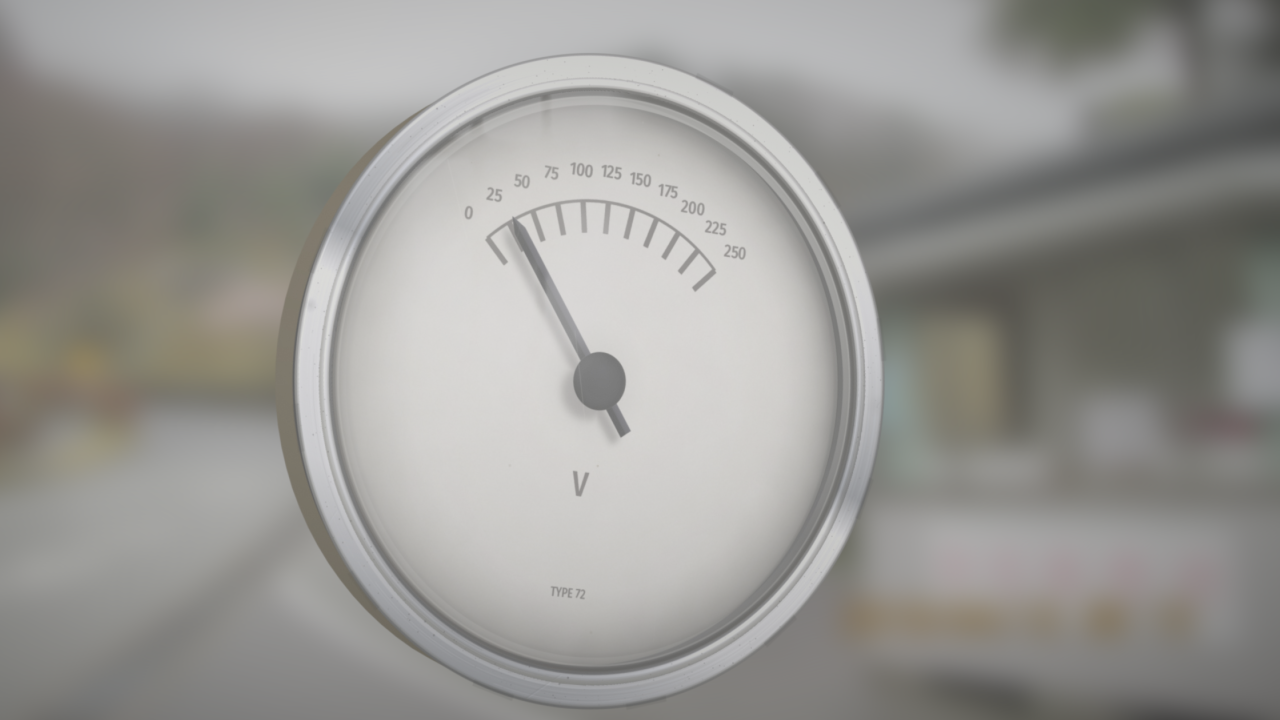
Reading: 25 V
